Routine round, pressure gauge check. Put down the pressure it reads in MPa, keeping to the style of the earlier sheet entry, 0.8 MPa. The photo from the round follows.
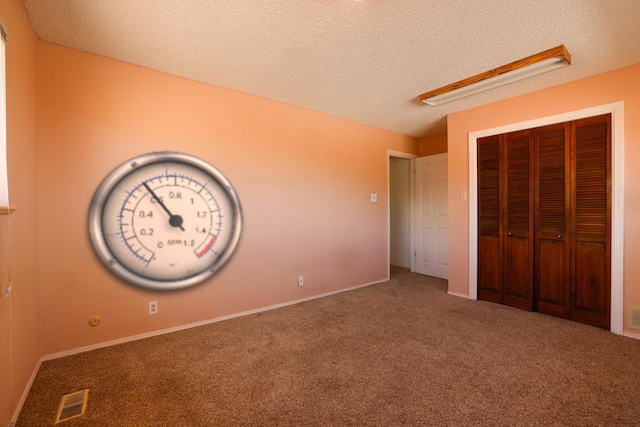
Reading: 0.6 MPa
